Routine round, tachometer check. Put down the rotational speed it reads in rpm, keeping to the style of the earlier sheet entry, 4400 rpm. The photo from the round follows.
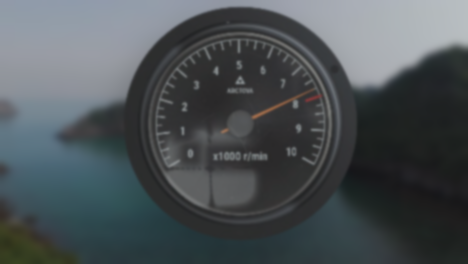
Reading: 7750 rpm
